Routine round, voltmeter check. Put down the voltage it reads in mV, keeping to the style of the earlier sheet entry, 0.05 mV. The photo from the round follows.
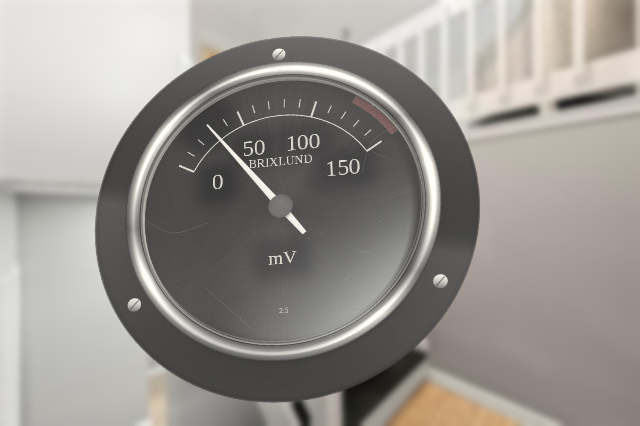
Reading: 30 mV
